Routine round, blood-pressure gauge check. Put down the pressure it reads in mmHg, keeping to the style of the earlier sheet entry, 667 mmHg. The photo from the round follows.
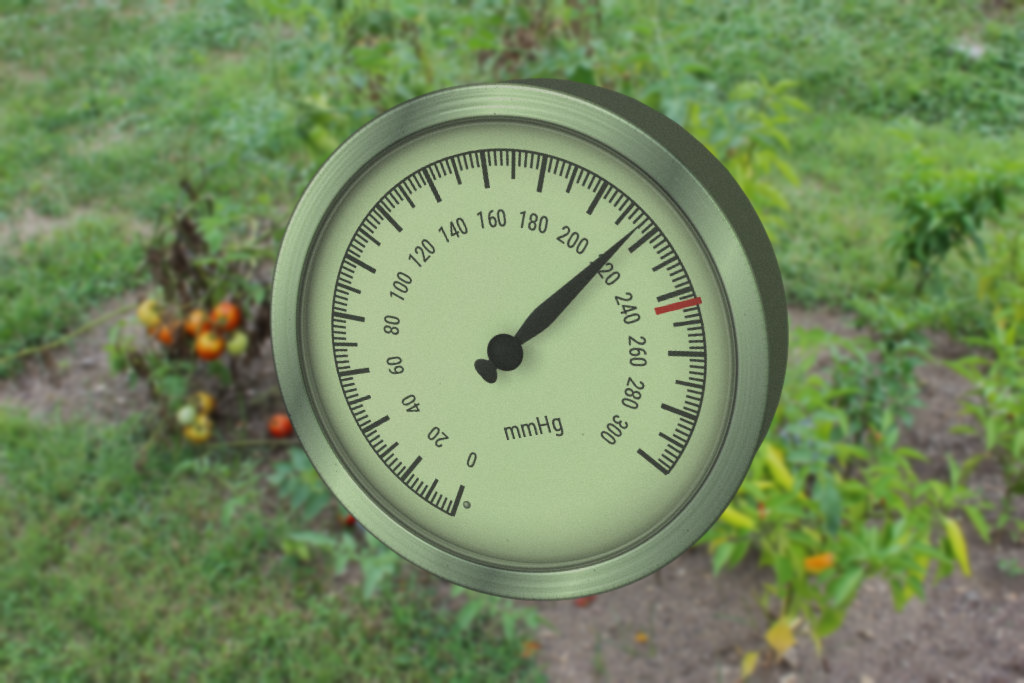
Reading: 216 mmHg
